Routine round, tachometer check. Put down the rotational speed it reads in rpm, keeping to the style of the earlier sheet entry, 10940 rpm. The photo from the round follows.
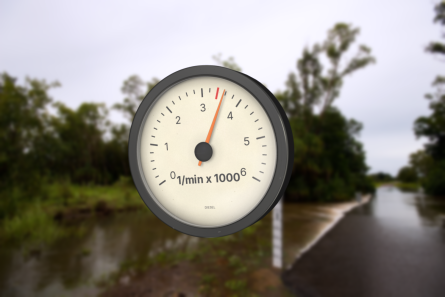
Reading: 3600 rpm
